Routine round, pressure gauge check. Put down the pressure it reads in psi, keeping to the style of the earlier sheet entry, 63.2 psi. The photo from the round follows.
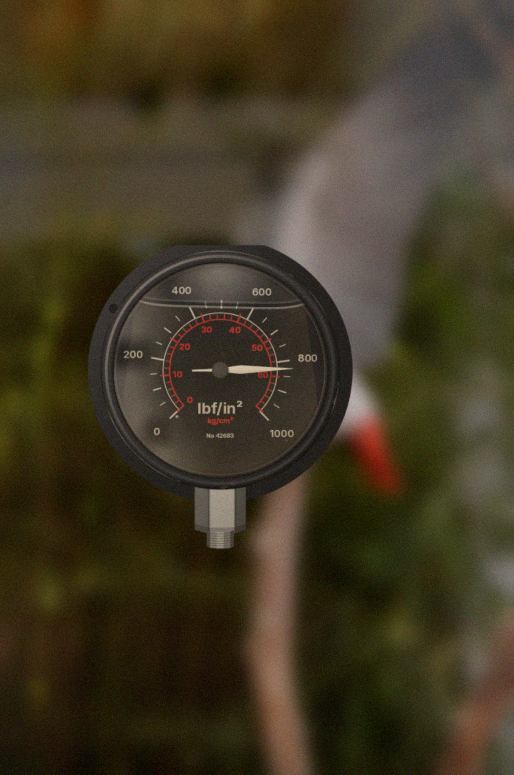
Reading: 825 psi
